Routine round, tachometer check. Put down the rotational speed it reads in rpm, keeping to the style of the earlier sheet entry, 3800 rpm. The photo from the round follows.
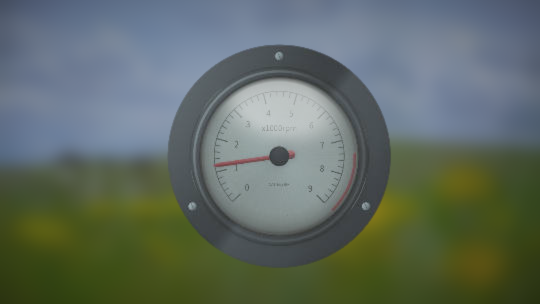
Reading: 1200 rpm
